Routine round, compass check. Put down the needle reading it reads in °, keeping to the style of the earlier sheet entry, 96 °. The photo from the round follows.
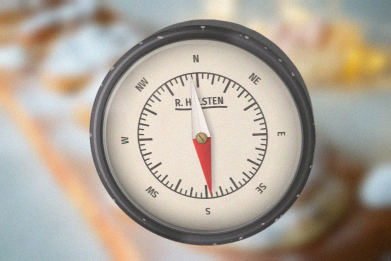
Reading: 175 °
